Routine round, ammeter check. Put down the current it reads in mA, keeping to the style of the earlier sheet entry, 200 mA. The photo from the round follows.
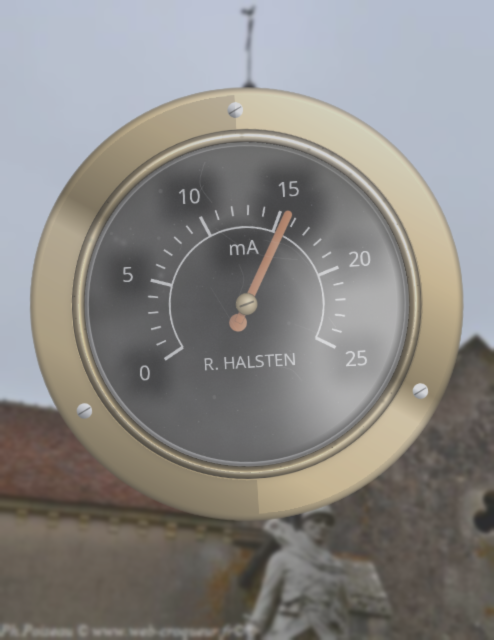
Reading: 15.5 mA
